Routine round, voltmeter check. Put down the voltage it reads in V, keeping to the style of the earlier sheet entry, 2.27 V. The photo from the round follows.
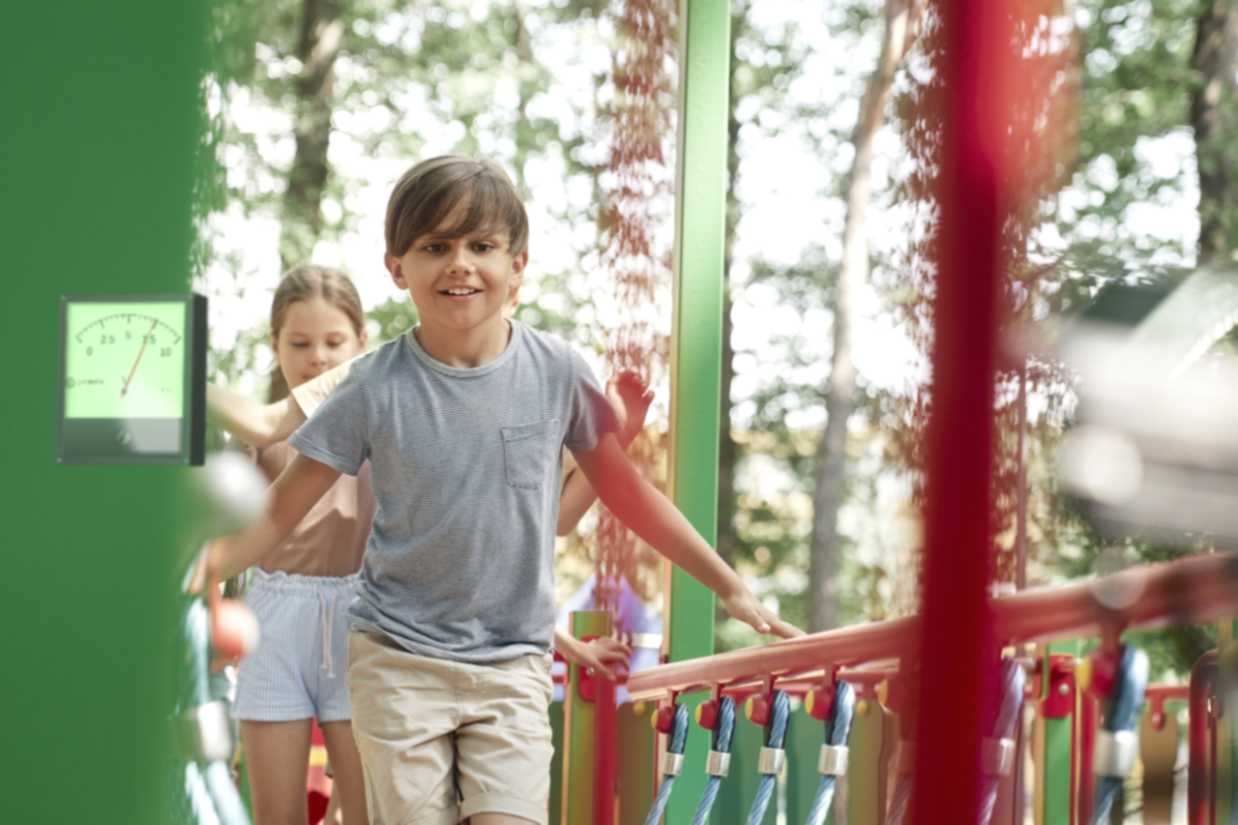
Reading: 7.5 V
